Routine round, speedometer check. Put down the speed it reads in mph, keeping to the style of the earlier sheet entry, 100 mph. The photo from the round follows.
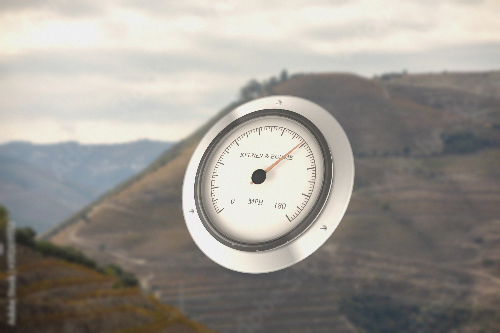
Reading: 120 mph
